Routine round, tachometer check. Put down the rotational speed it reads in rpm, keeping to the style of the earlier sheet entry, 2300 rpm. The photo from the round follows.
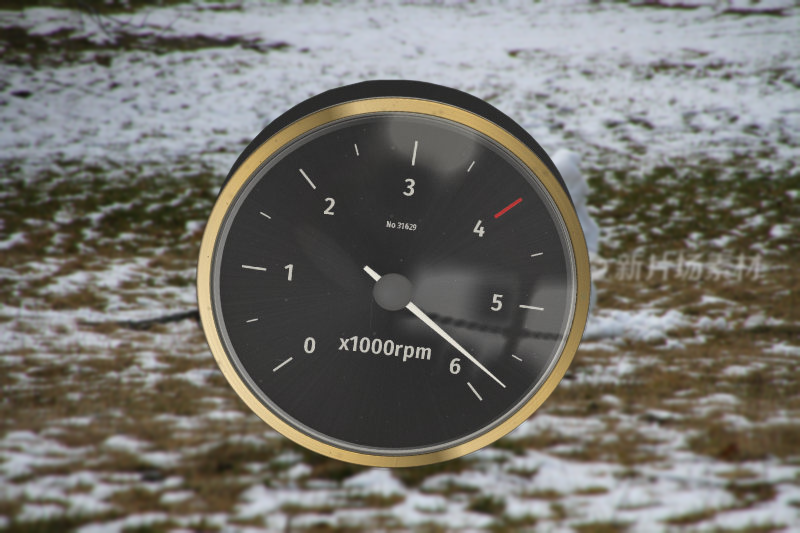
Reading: 5750 rpm
